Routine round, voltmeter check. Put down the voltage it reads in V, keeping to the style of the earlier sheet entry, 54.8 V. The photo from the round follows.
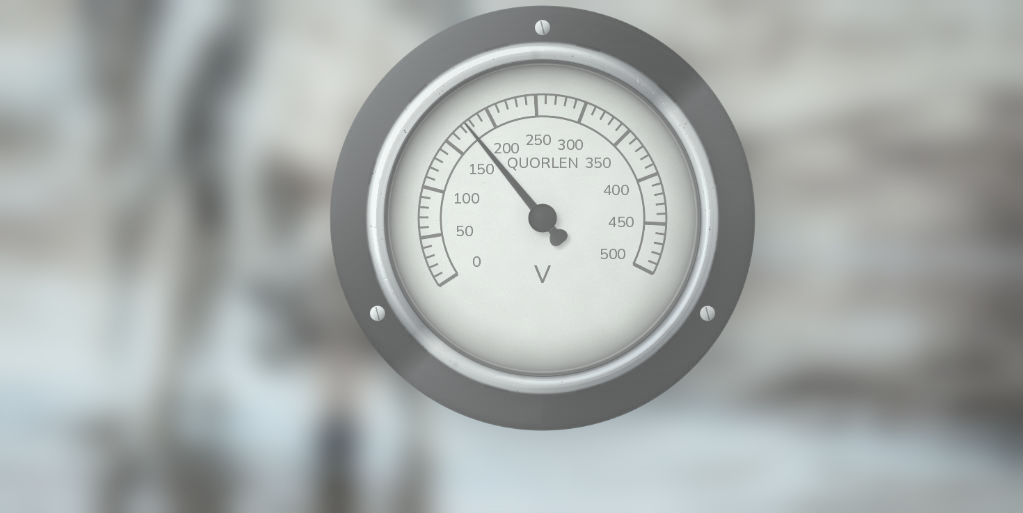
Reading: 175 V
